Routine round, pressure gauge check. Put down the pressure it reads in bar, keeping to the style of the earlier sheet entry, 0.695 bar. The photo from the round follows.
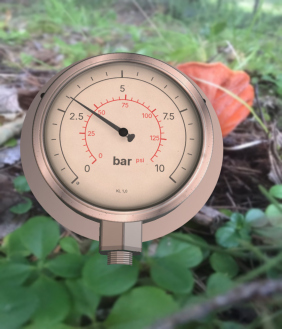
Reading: 3 bar
